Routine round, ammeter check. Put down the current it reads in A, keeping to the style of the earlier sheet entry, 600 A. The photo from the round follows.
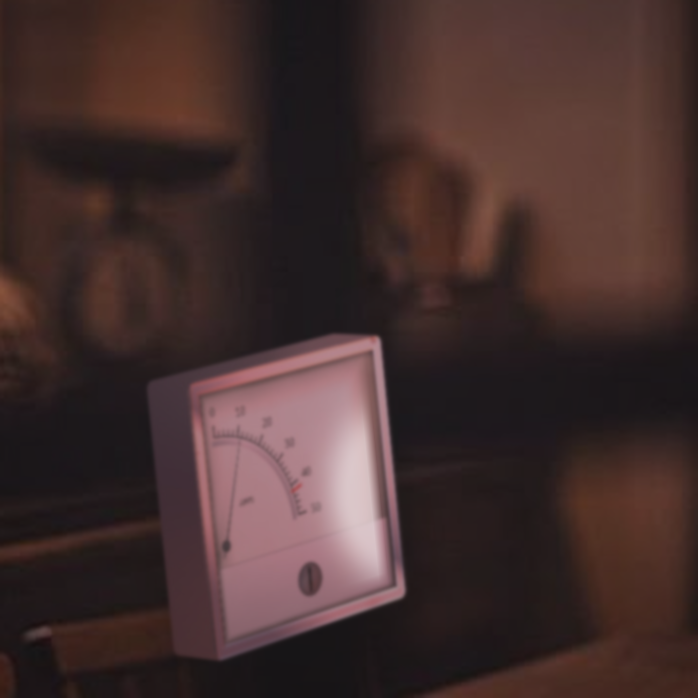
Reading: 10 A
